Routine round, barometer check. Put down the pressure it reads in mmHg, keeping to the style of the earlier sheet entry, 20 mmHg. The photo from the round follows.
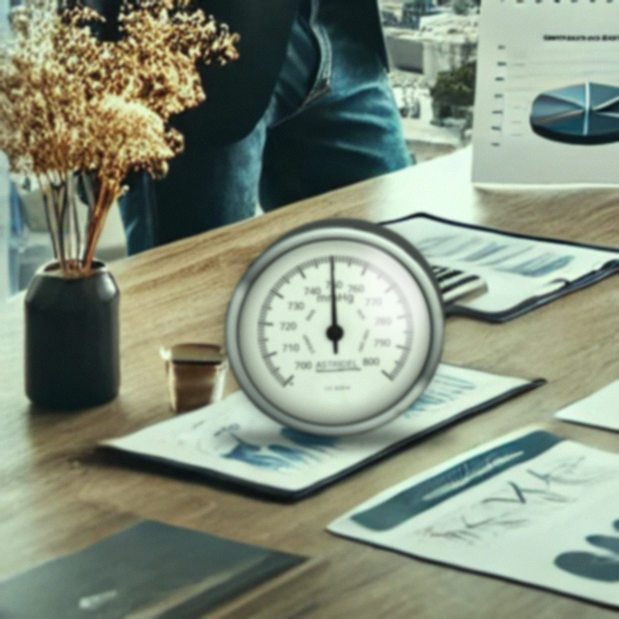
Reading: 750 mmHg
